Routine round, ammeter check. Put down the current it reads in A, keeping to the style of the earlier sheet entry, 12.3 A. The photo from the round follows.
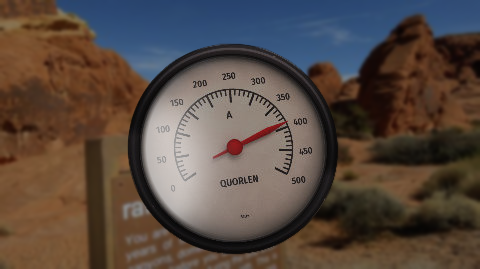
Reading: 390 A
